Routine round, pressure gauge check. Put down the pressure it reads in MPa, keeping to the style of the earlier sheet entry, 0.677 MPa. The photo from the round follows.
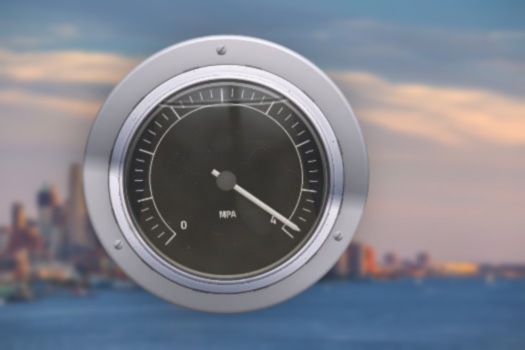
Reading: 3.9 MPa
